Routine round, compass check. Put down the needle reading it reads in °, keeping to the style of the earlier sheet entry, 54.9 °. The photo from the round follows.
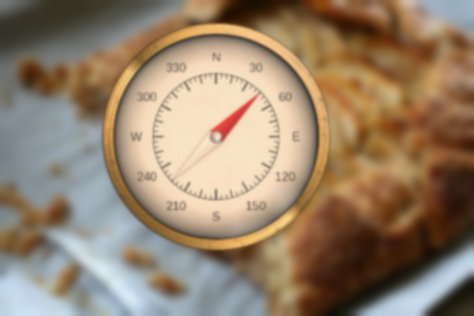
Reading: 45 °
